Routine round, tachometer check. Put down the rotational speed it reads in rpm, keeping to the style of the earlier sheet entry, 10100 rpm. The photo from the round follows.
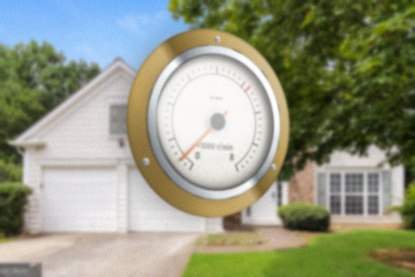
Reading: 400 rpm
